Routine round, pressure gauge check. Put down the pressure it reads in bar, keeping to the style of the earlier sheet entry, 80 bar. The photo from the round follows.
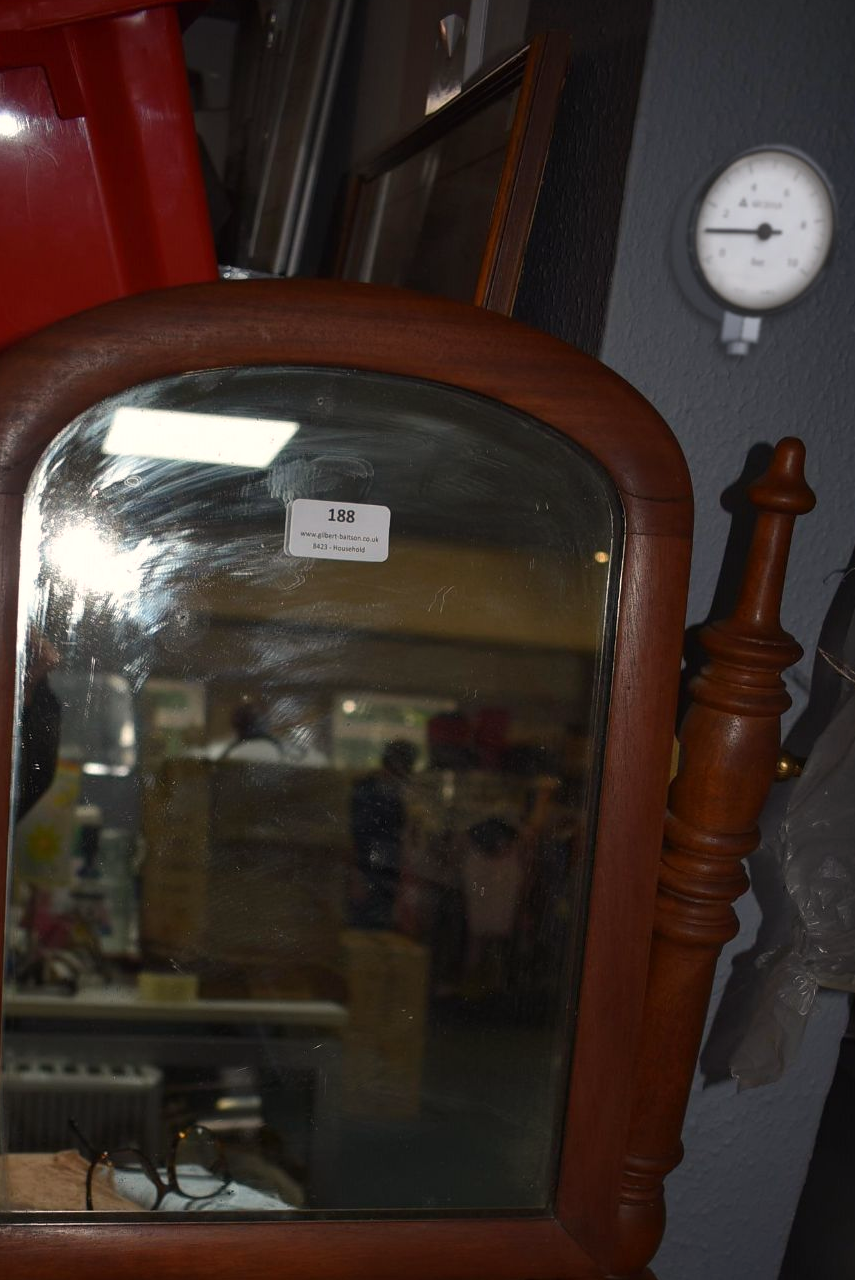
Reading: 1 bar
